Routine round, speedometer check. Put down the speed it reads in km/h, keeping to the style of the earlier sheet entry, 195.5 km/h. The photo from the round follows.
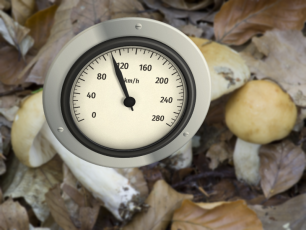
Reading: 110 km/h
